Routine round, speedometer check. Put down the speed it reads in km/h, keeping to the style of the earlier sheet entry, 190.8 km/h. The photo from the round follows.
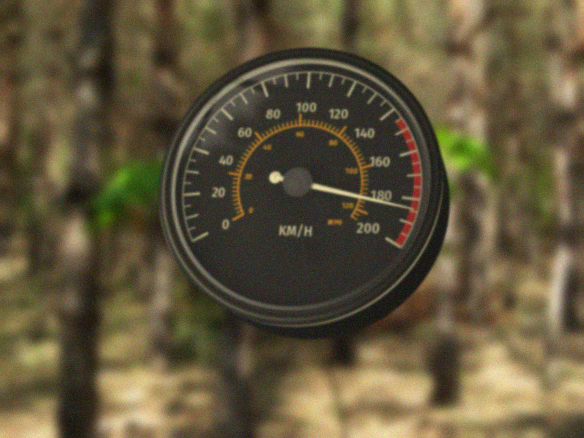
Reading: 185 km/h
